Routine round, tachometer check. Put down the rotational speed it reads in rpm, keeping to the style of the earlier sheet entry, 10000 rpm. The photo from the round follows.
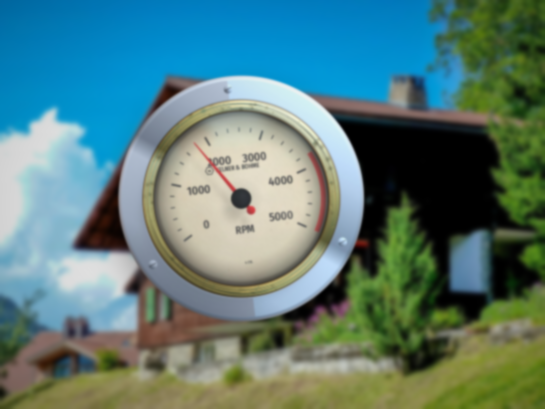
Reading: 1800 rpm
